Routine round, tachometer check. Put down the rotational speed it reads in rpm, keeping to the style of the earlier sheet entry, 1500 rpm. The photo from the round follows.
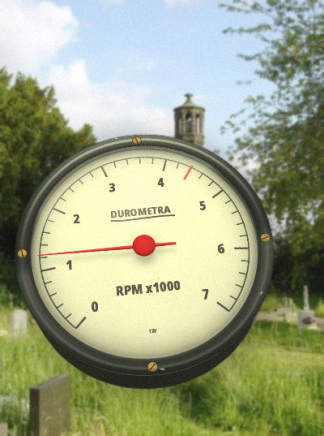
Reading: 1200 rpm
